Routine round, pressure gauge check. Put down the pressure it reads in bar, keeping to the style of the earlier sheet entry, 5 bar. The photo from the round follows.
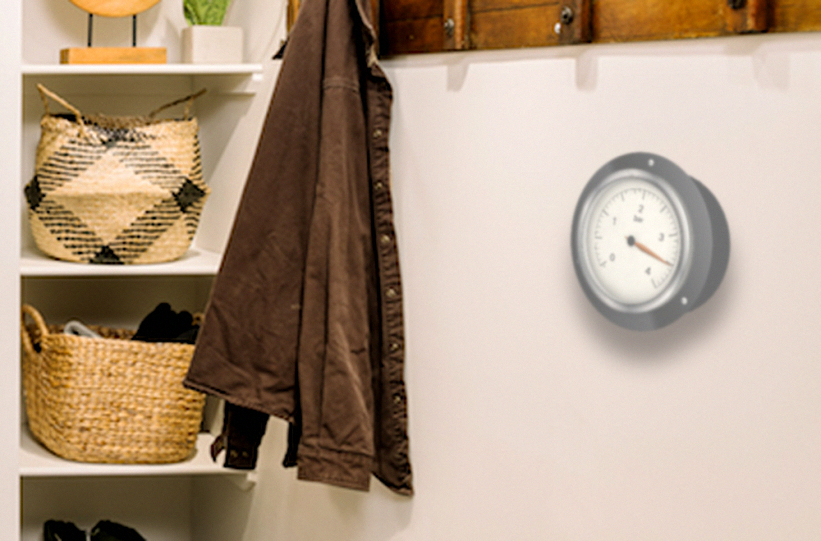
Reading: 3.5 bar
